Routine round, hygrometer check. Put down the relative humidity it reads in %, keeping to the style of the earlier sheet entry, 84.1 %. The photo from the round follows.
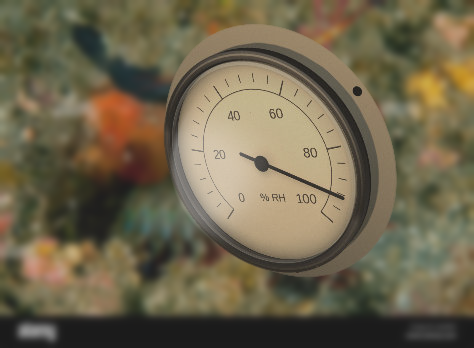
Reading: 92 %
